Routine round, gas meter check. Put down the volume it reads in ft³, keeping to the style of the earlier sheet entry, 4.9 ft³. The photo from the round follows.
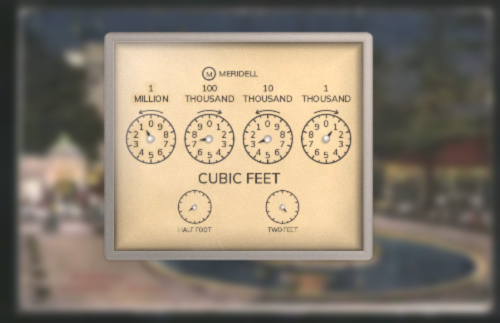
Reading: 73100 ft³
